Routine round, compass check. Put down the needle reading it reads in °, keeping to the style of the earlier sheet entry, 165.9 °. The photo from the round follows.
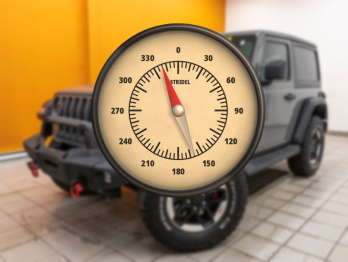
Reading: 340 °
